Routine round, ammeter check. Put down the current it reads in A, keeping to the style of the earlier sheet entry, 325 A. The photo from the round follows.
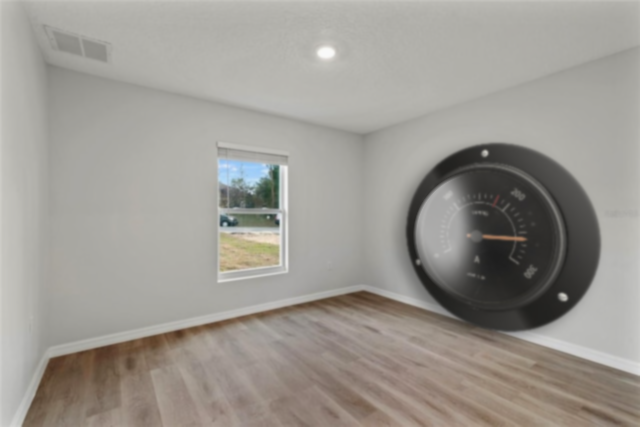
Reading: 260 A
